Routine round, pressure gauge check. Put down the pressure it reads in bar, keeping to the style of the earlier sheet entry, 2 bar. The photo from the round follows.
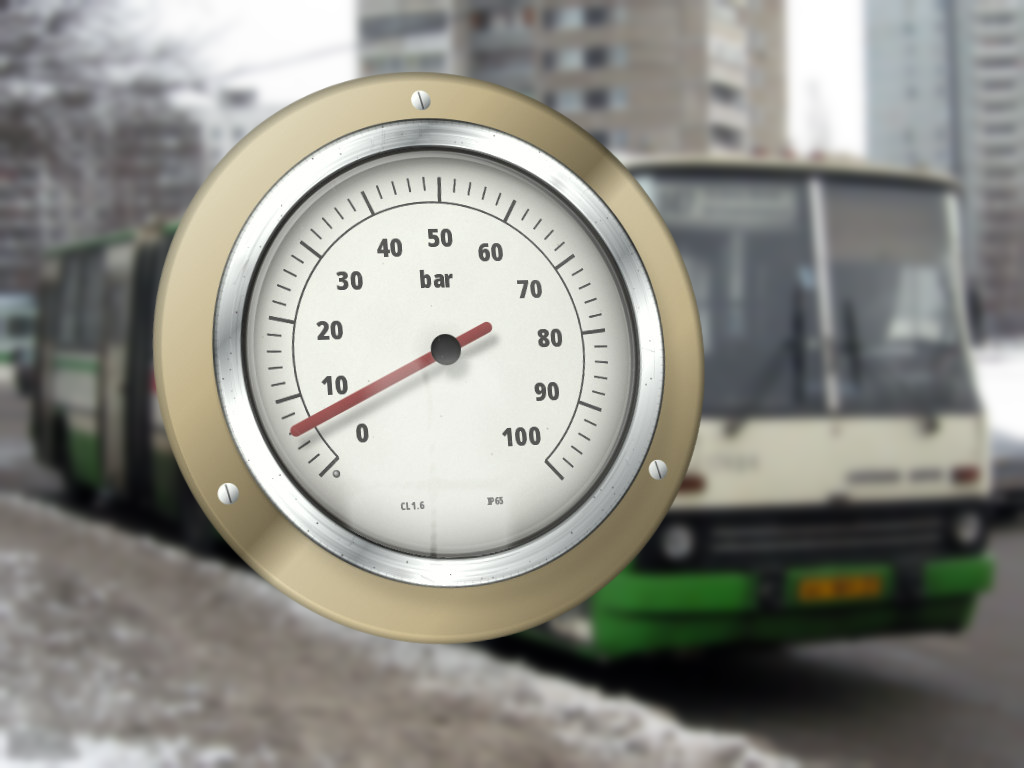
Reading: 6 bar
